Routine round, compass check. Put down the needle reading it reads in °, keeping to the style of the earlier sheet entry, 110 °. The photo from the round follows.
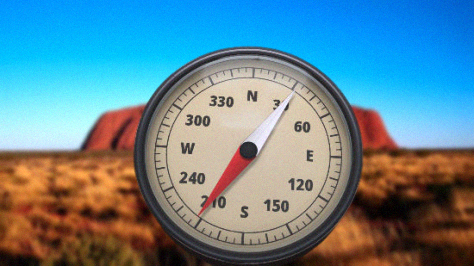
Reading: 212.5 °
